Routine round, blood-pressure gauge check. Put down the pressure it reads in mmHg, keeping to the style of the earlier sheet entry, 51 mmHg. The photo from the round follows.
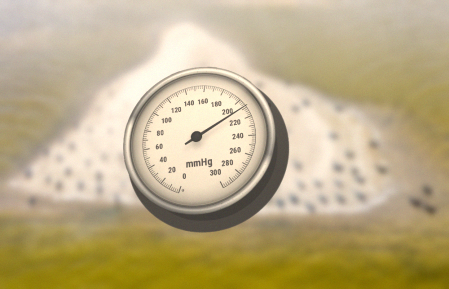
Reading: 210 mmHg
